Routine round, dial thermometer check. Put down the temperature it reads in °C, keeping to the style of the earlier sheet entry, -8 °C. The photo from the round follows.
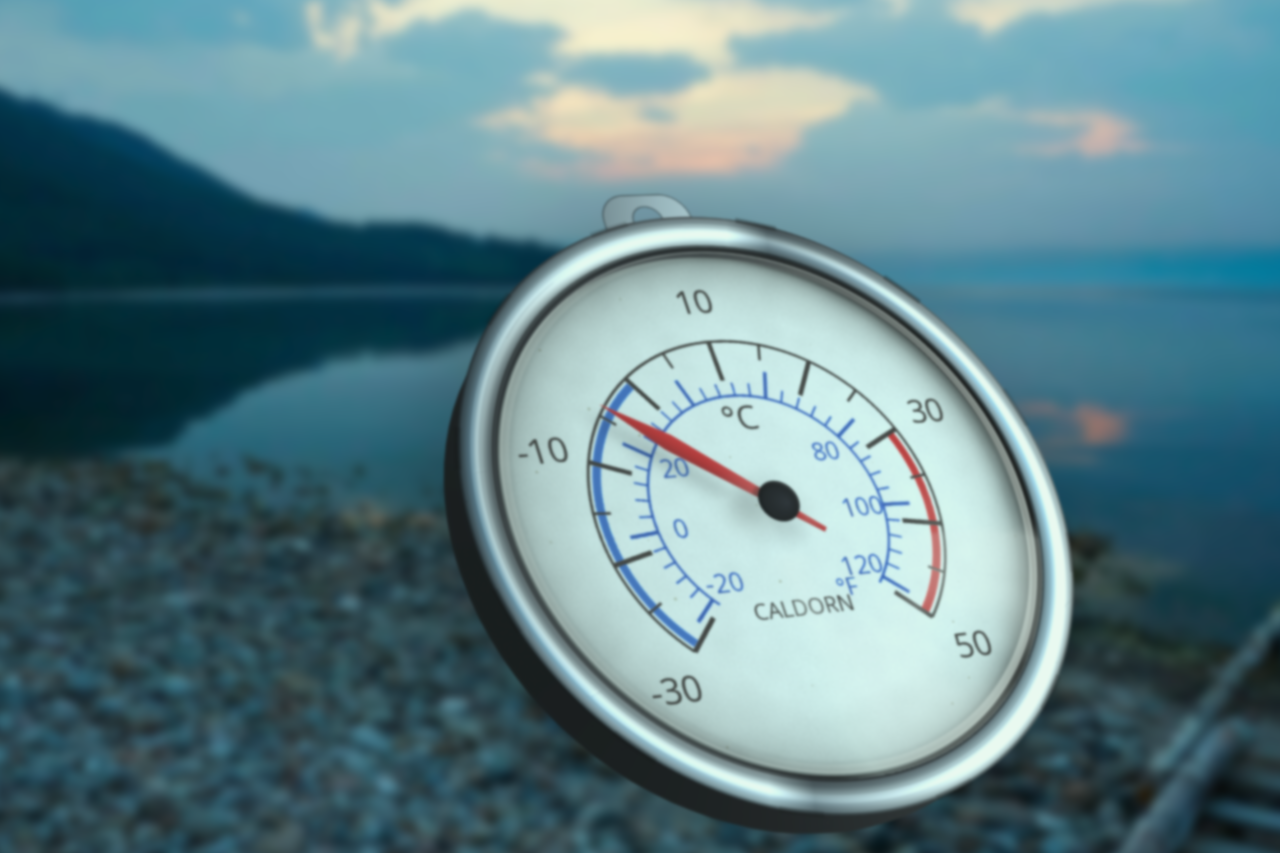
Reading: -5 °C
